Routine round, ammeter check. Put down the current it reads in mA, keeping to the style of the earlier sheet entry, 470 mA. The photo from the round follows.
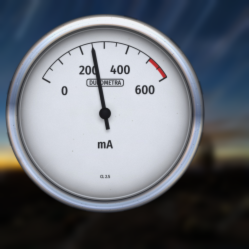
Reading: 250 mA
